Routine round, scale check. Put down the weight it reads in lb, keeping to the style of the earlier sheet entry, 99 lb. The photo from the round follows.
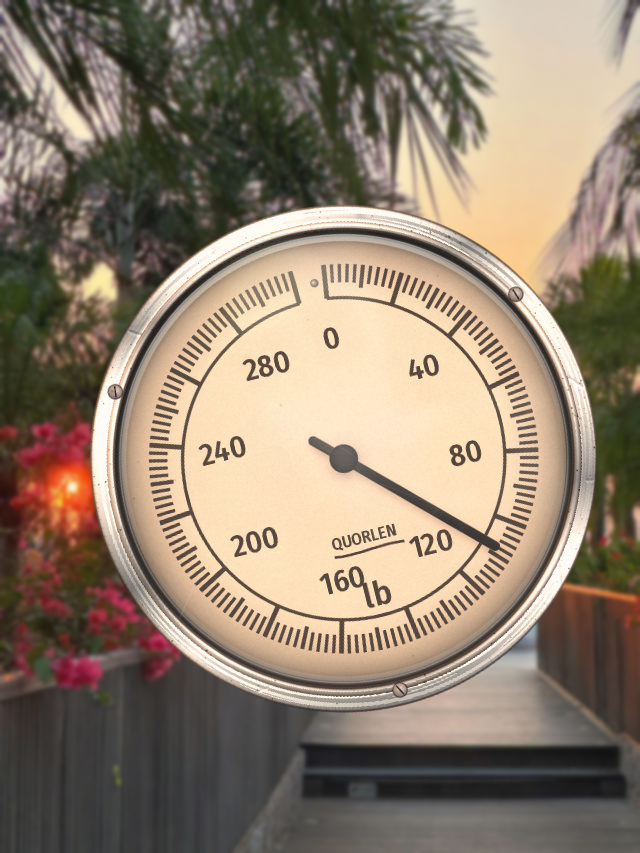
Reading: 108 lb
